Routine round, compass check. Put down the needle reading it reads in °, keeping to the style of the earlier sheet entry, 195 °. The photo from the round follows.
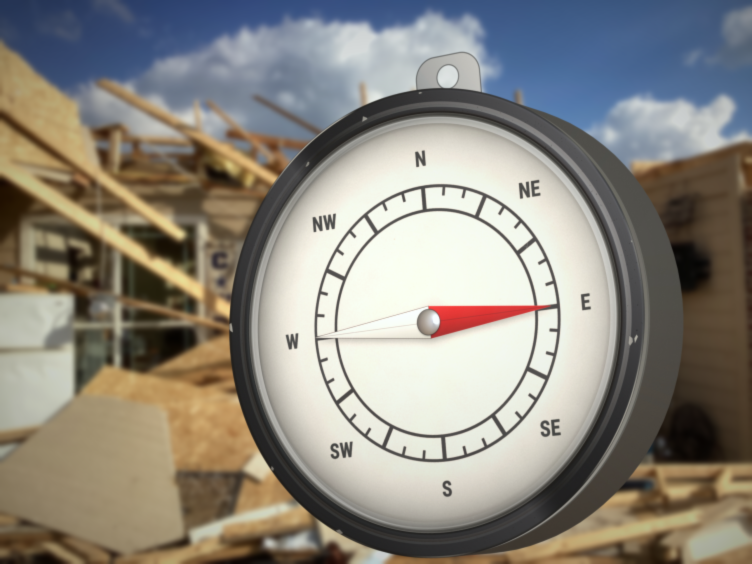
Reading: 90 °
